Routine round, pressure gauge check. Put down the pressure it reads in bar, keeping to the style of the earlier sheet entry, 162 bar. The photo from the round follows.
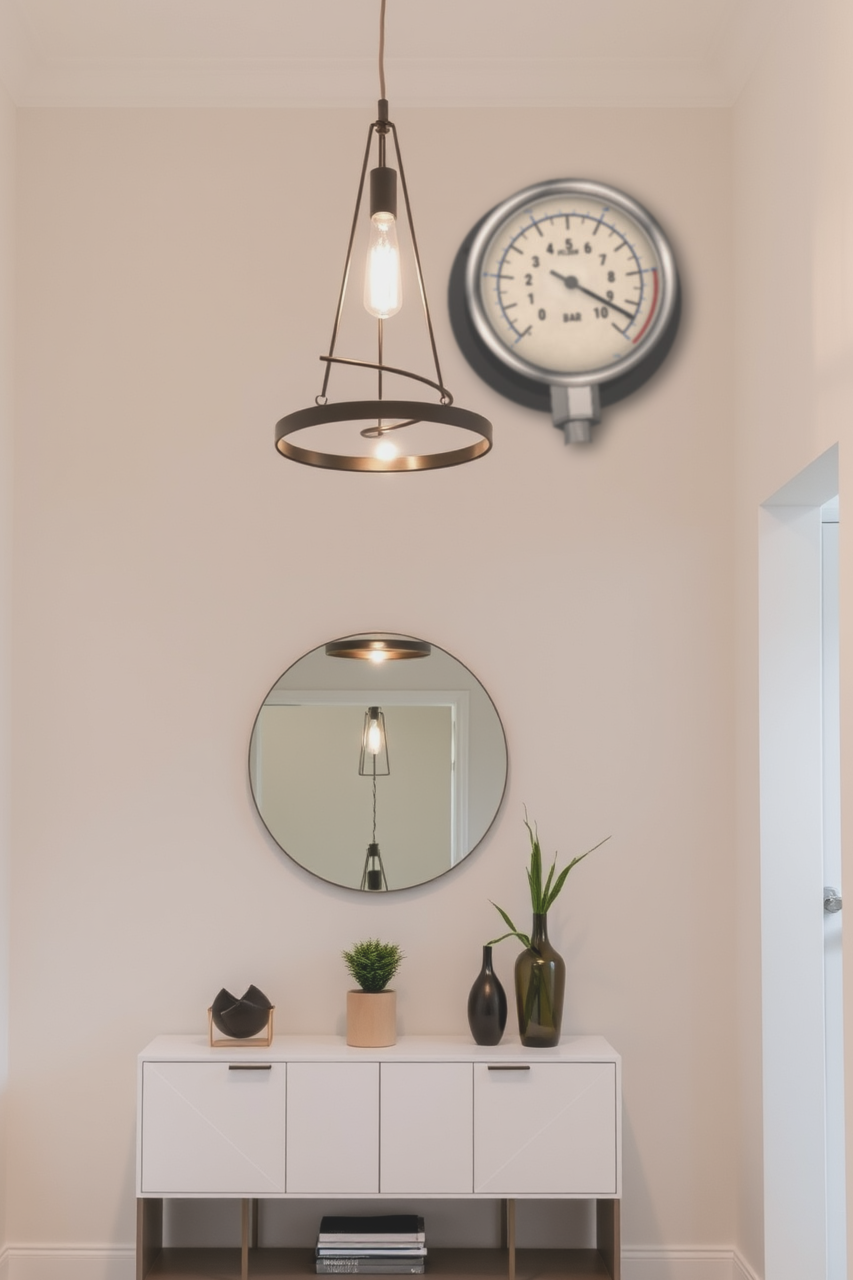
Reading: 9.5 bar
